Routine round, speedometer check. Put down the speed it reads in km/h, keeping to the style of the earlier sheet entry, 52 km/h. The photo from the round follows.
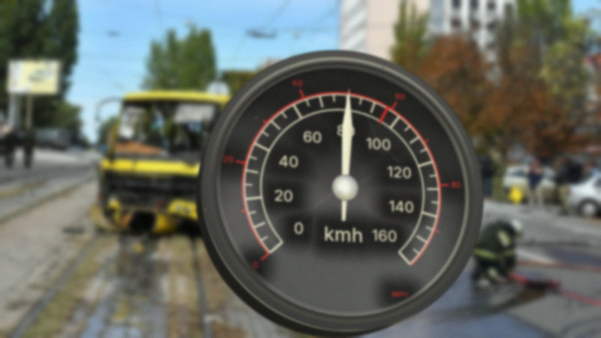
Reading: 80 km/h
